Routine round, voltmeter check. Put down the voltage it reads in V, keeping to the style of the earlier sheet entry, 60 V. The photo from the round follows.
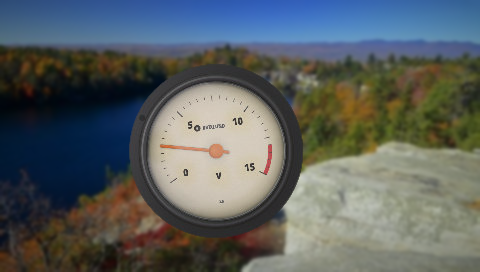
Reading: 2.5 V
